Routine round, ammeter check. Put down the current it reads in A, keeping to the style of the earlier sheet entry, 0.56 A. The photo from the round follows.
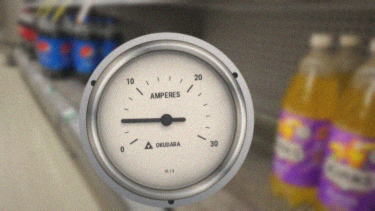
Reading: 4 A
